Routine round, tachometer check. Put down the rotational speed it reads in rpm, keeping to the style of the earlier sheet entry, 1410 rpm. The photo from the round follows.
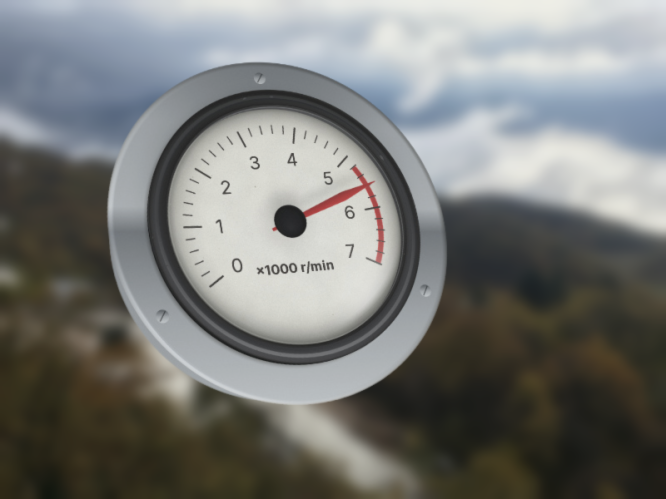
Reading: 5600 rpm
